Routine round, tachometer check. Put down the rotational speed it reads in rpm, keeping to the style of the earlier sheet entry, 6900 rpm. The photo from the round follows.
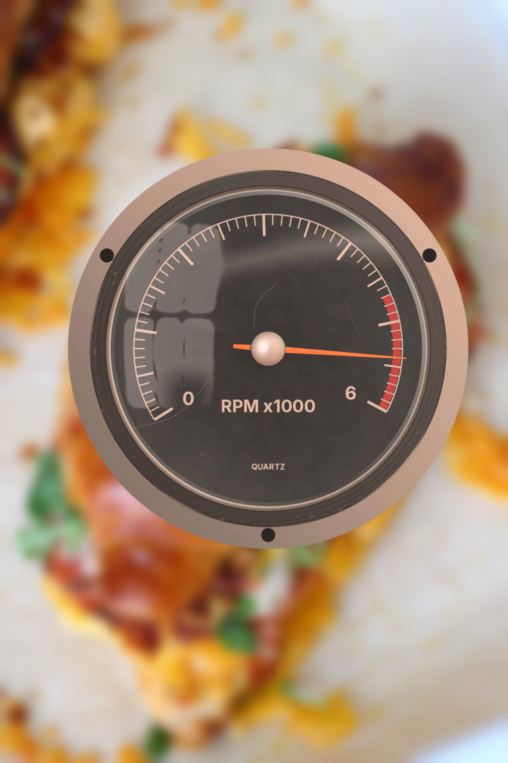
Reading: 5400 rpm
